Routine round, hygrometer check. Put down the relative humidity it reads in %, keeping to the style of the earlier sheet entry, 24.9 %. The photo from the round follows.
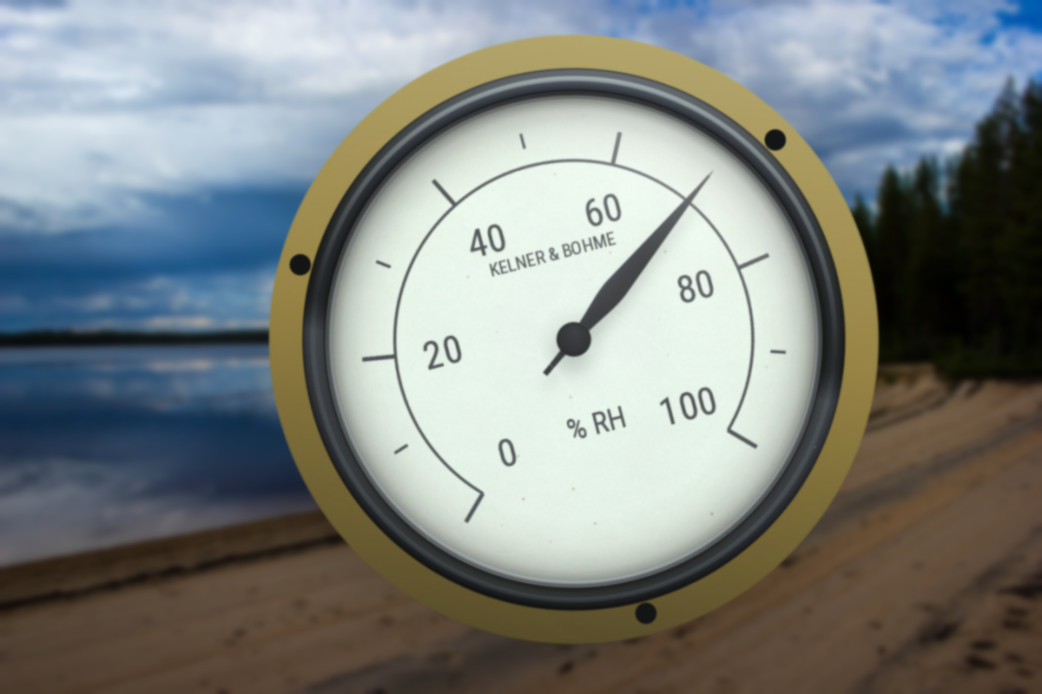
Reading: 70 %
